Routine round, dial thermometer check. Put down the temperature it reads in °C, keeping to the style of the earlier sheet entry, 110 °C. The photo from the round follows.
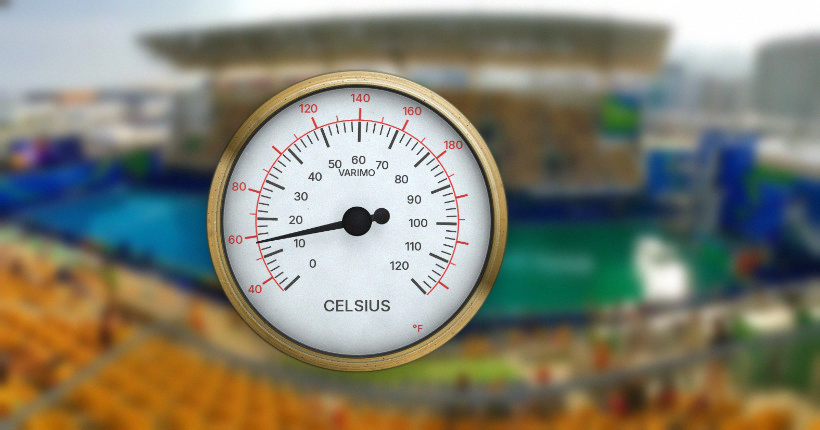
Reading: 14 °C
